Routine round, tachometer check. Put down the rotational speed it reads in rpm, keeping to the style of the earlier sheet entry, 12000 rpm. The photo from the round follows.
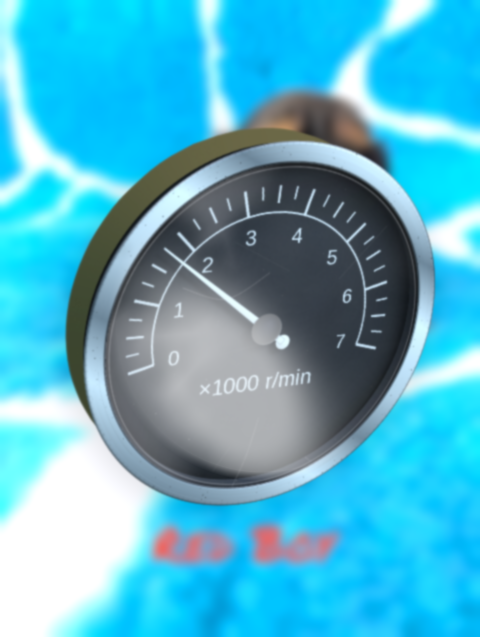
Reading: 1750 rpm
